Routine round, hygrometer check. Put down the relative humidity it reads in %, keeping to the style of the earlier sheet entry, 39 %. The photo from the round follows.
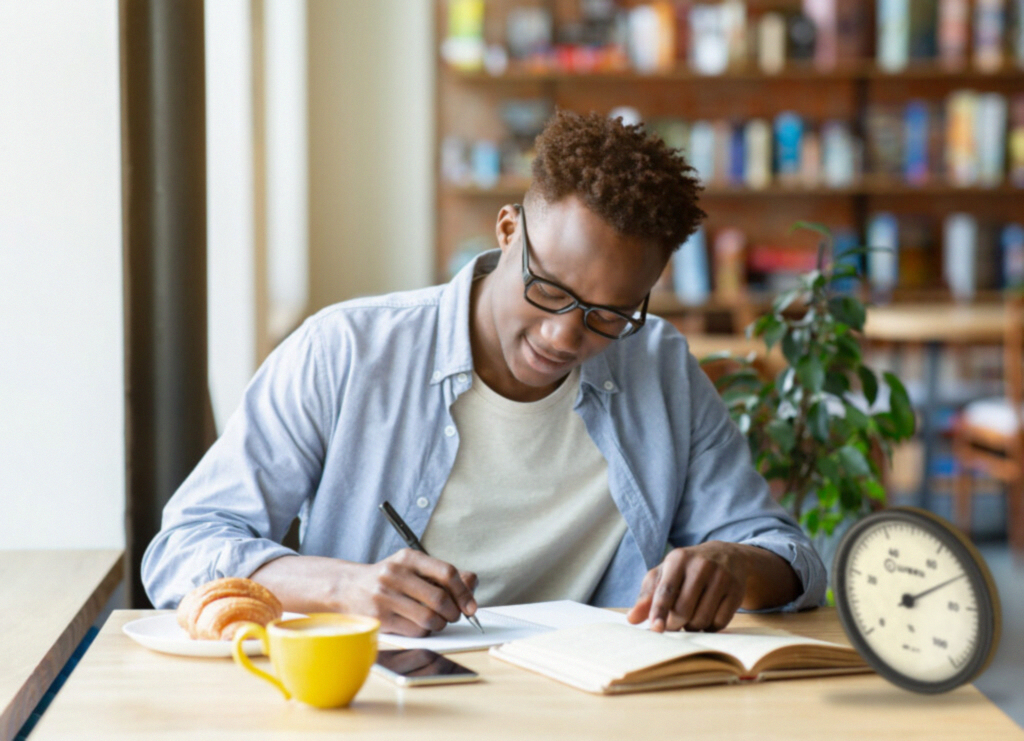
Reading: 70 %
